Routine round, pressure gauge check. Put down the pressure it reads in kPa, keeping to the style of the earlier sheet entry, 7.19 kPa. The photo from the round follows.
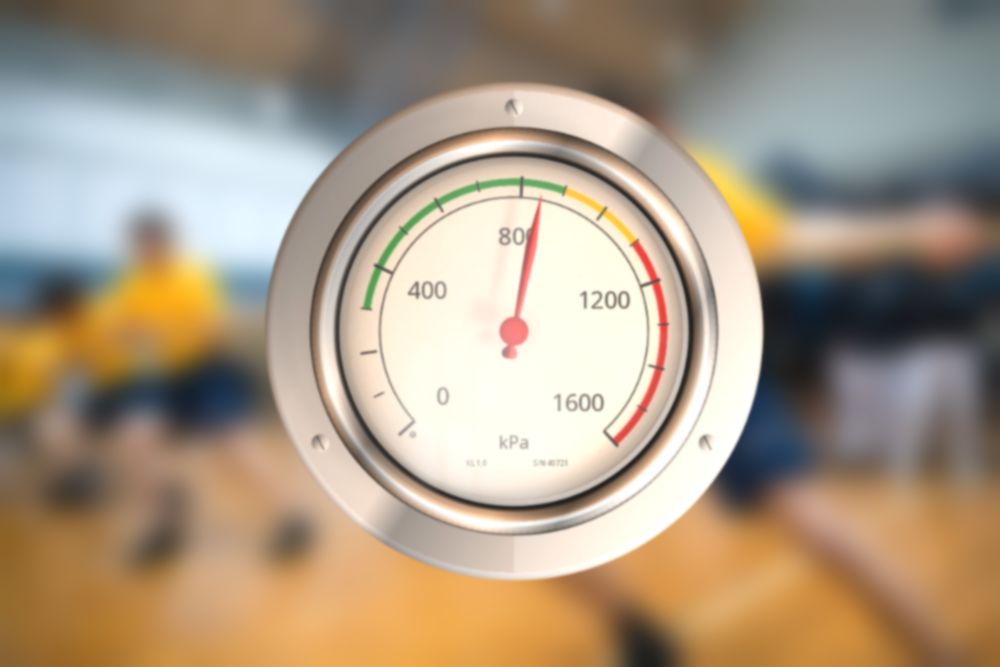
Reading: 850 kPa
